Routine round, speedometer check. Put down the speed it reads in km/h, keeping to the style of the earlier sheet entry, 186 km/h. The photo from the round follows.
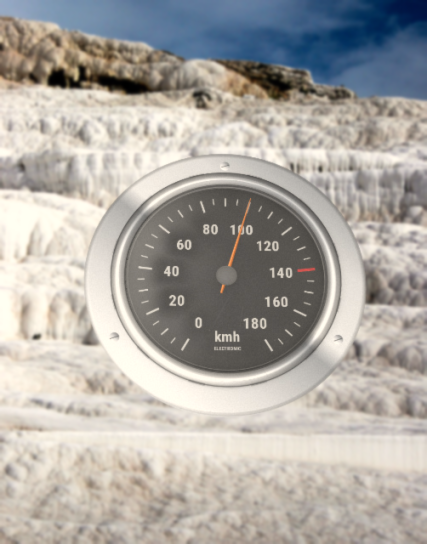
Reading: 100 km/h
